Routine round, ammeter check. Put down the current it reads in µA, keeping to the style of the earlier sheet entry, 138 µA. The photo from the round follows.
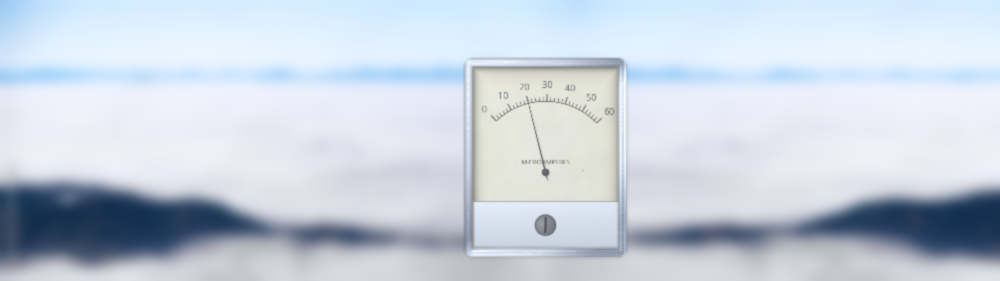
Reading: 20 µA
